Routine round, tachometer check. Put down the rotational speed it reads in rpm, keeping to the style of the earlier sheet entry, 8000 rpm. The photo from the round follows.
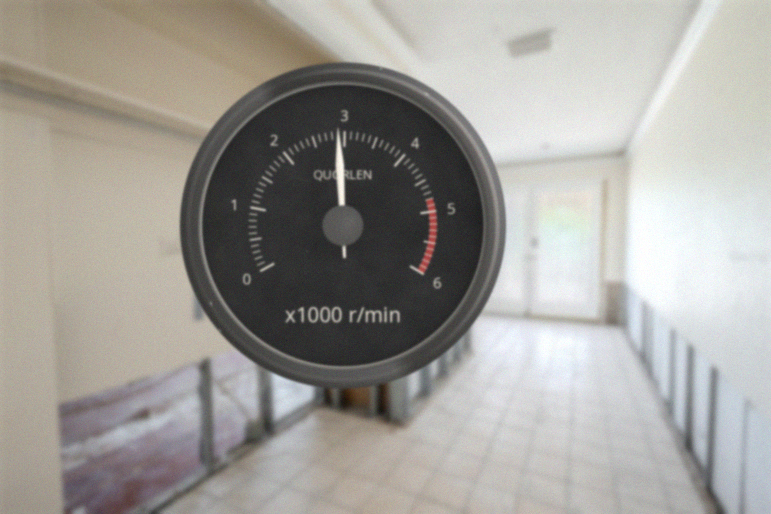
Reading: 2900 rpm
